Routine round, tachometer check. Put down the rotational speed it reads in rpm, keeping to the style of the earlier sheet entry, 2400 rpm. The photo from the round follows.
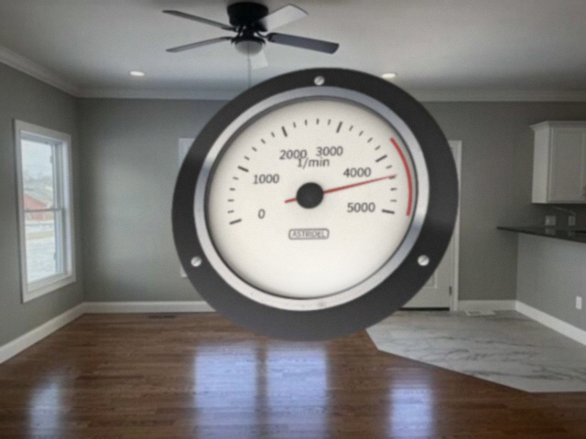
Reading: 4400 rpm
